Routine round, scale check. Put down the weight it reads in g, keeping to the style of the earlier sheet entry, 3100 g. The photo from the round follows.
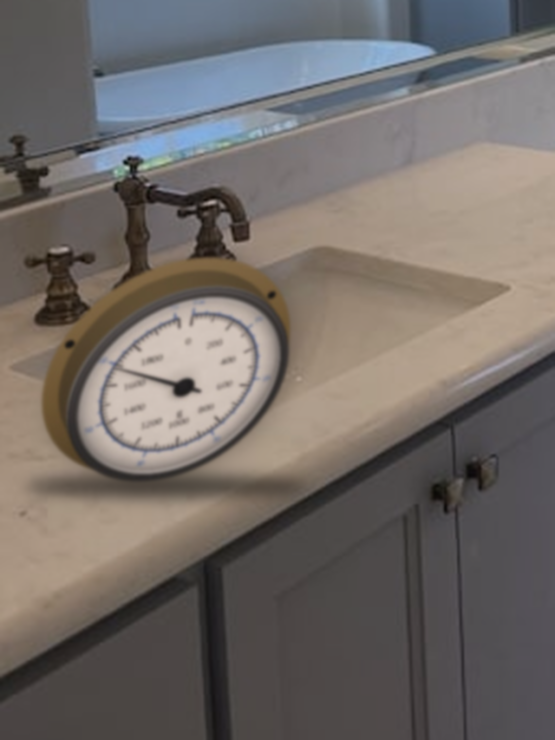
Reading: 1700 g
